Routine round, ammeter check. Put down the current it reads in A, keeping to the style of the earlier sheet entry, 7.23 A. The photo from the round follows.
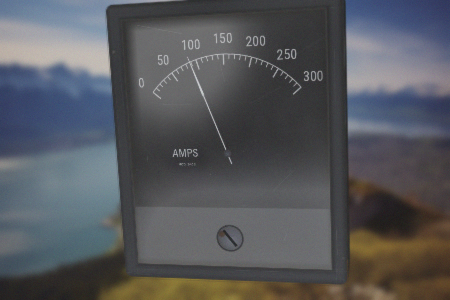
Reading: 90 A
